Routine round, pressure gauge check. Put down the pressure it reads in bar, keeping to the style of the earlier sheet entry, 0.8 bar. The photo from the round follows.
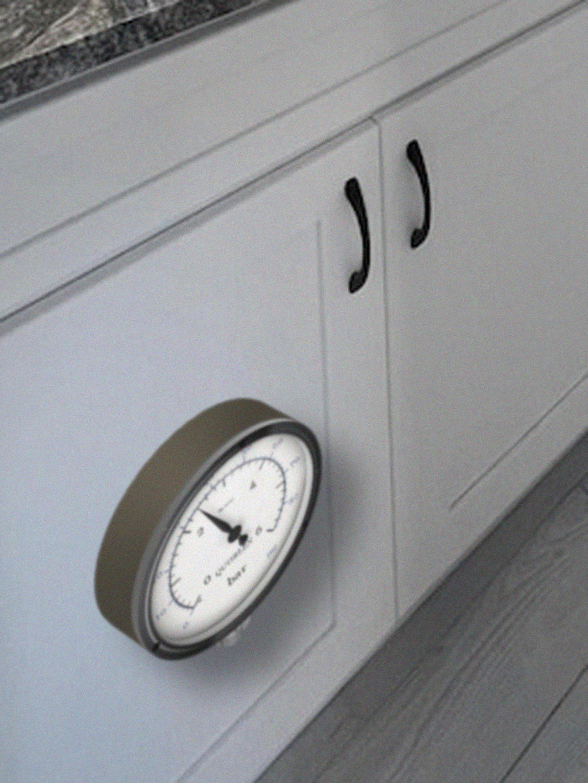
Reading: 2.4 bar
